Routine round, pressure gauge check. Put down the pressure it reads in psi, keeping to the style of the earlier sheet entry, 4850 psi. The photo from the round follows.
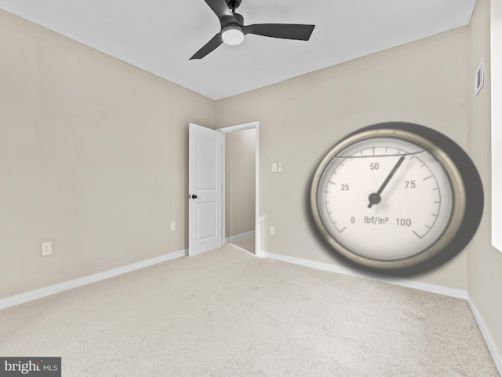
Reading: 62.5 psi
